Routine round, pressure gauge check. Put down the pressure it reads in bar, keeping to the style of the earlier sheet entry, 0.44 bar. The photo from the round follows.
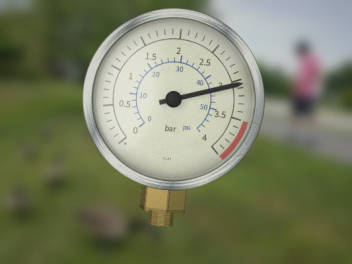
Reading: 3.05 bar
